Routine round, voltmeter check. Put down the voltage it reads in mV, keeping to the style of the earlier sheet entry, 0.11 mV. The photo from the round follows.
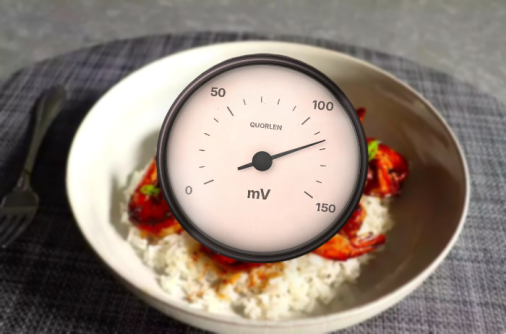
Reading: 115 mV
